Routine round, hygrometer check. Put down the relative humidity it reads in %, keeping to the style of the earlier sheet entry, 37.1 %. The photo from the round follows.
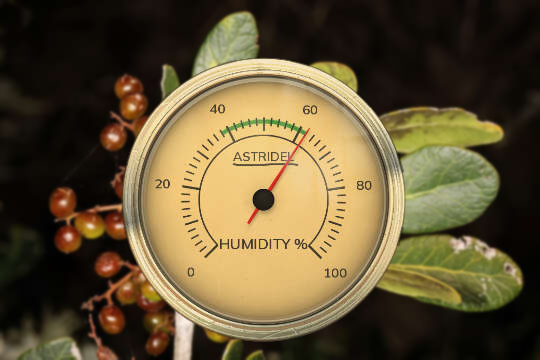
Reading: 62 %
